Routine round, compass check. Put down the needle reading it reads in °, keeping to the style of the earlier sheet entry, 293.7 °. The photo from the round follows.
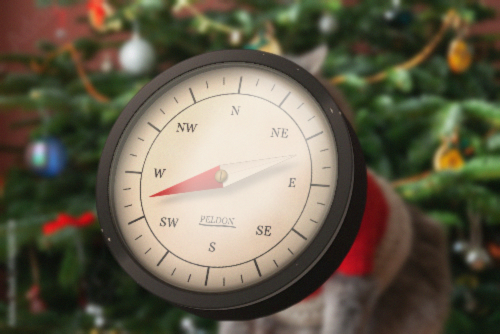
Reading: 250 °
